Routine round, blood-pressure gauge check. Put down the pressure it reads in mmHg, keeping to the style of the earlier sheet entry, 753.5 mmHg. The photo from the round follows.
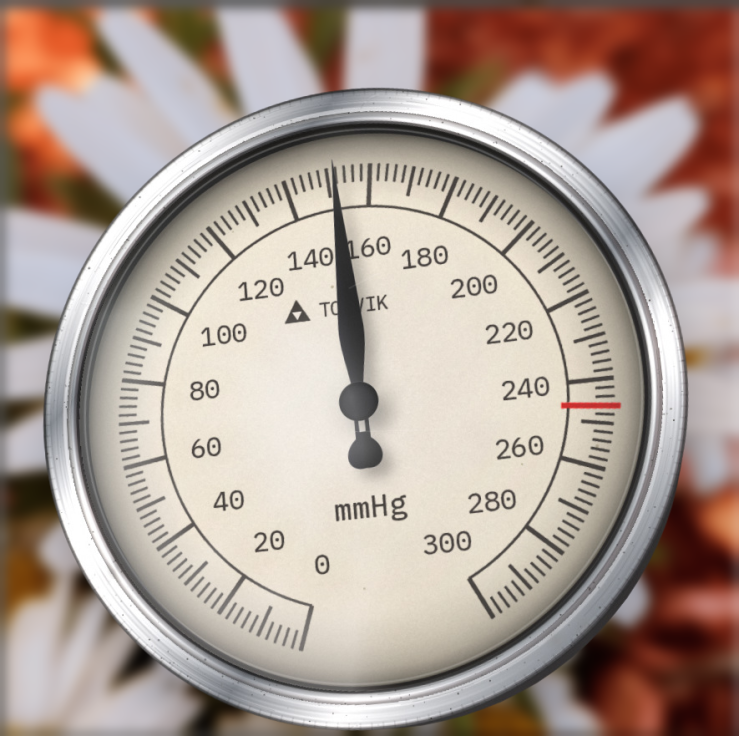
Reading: 152 mmHg
